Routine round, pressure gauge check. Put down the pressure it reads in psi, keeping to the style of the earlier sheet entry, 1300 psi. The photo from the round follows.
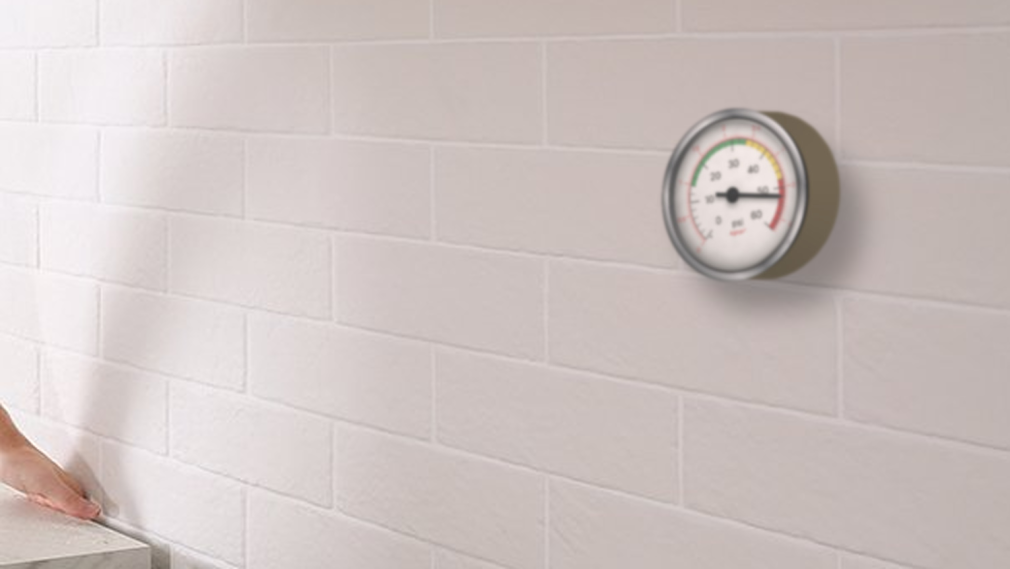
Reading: 52 psi
